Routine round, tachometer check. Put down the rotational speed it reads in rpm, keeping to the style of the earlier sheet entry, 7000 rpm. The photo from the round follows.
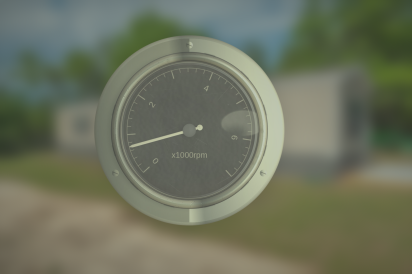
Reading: 700 rpm
